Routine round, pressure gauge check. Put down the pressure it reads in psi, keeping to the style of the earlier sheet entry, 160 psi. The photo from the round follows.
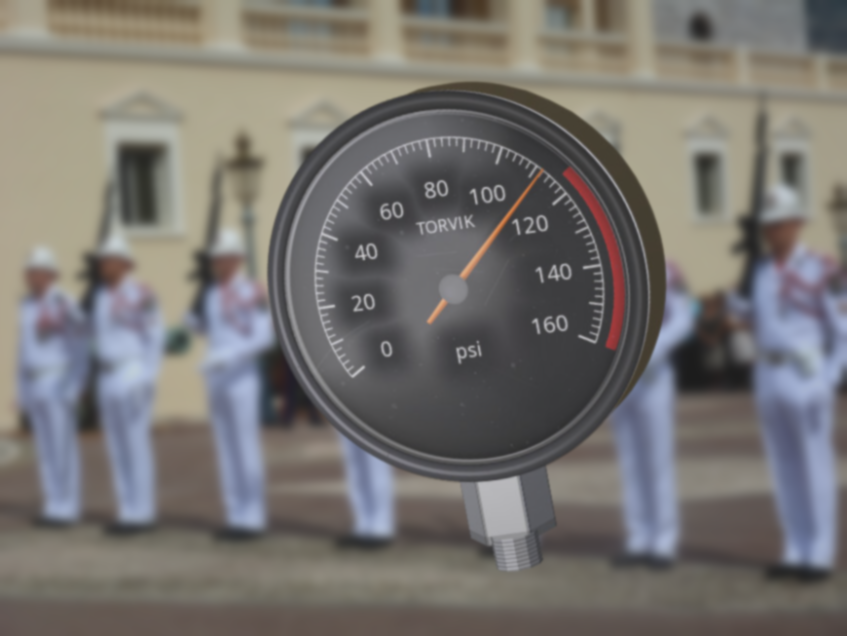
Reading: 112 psi
